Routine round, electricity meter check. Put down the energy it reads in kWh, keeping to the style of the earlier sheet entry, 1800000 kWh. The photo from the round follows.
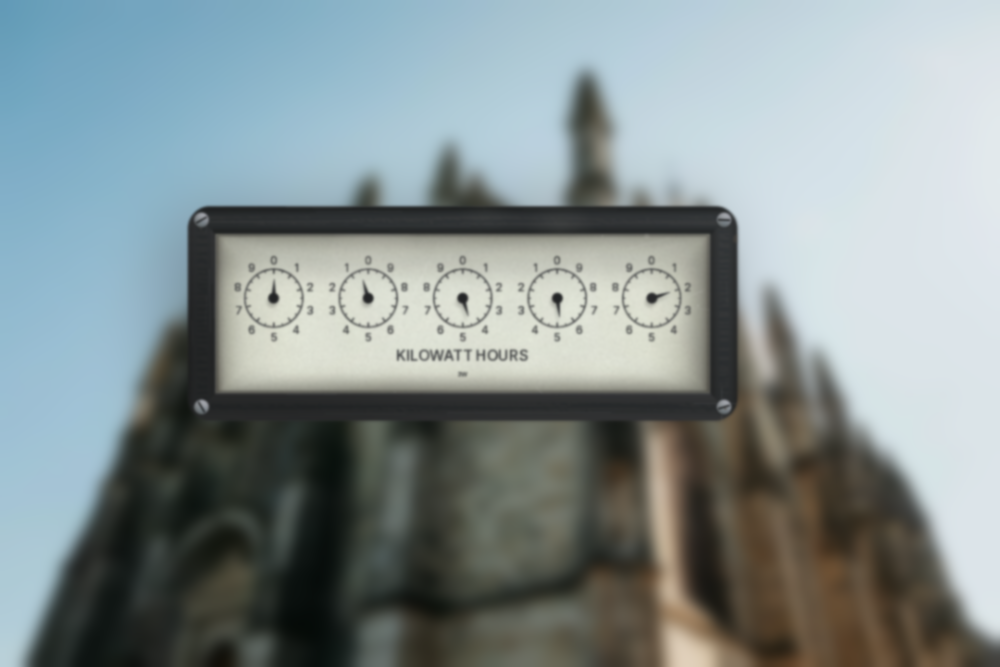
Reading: 452 kWh
